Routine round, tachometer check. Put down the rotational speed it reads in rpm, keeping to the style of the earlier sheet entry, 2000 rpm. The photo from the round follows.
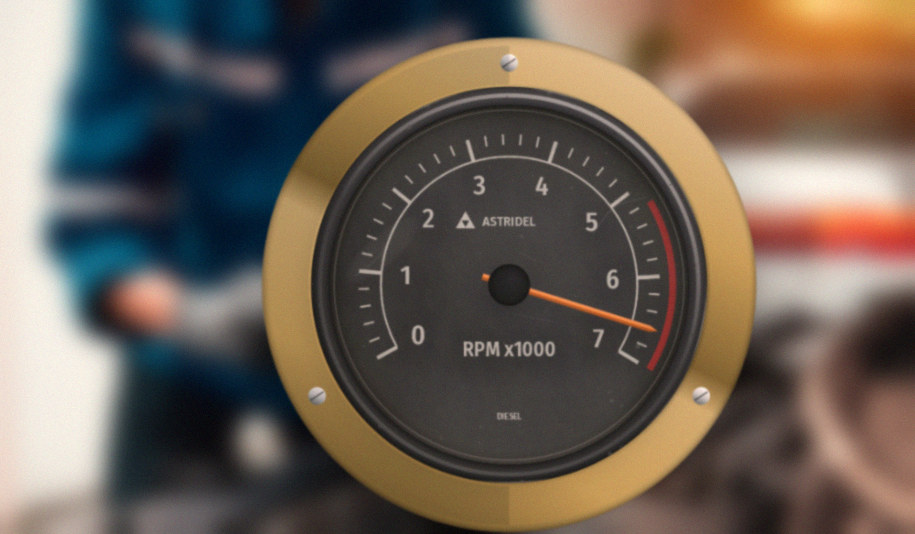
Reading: 6600 rpm
